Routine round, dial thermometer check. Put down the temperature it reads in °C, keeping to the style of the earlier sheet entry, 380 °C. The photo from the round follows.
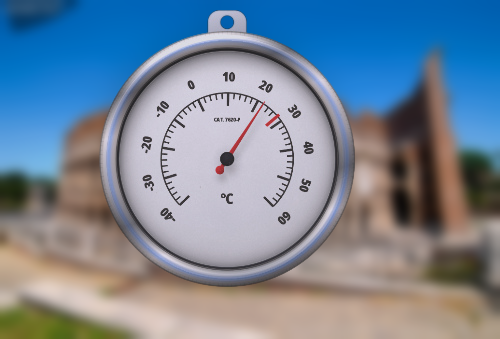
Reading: 22 °C
